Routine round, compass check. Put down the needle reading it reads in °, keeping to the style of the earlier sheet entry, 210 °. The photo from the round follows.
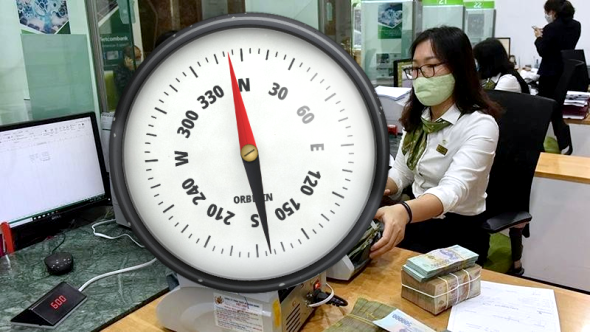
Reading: 352.5 °
